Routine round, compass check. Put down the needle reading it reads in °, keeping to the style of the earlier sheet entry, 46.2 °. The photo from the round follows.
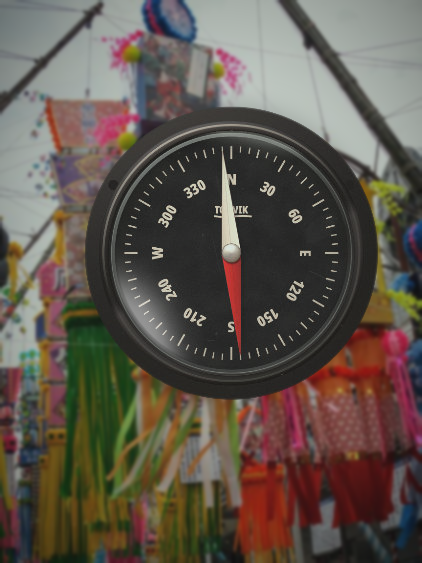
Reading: 175 °
